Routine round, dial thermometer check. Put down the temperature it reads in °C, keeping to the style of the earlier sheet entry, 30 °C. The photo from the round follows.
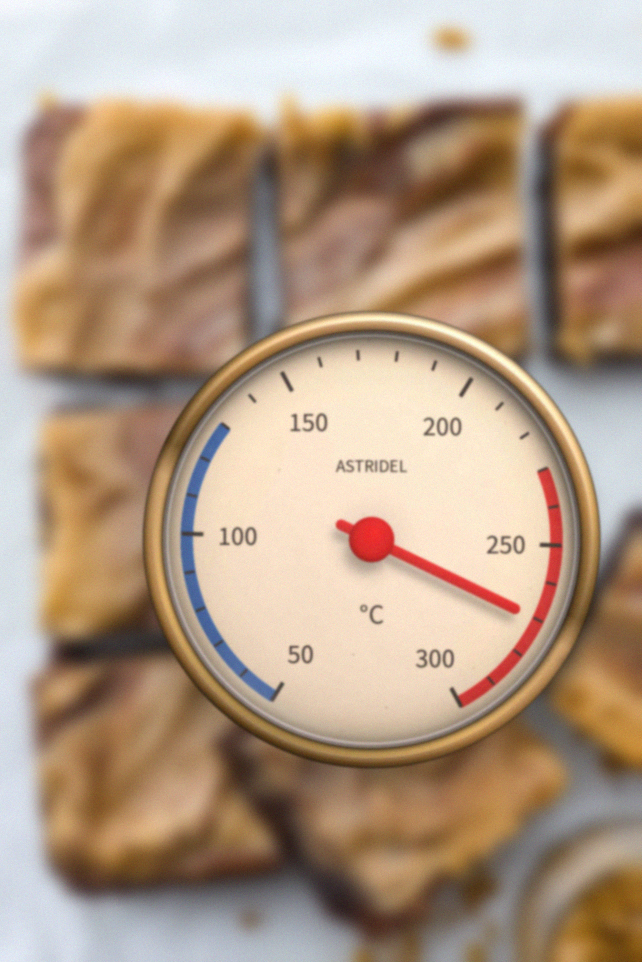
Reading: 270 °C
